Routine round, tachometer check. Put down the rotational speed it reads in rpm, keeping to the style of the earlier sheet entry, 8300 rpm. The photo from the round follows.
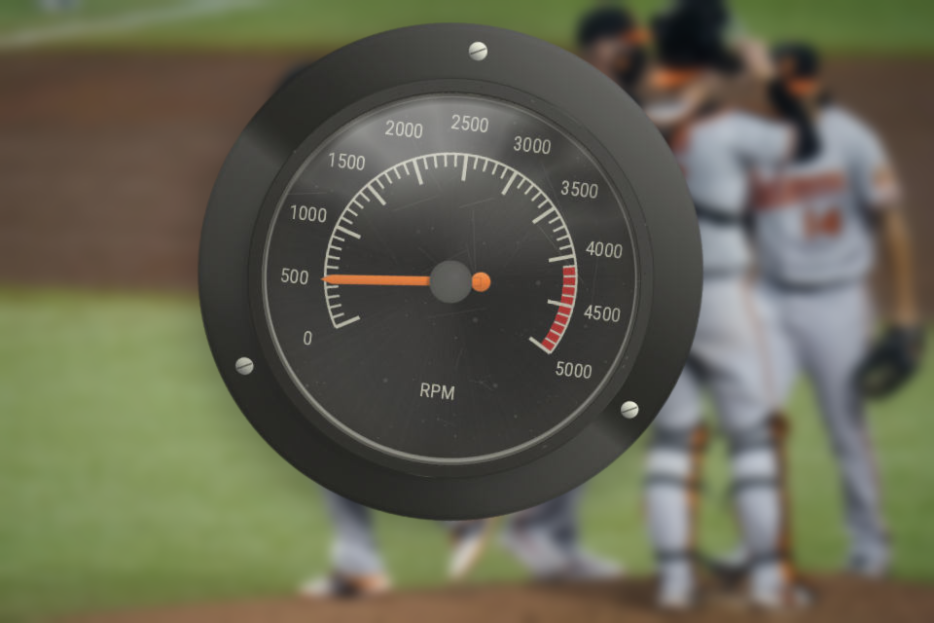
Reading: 500 rpm
